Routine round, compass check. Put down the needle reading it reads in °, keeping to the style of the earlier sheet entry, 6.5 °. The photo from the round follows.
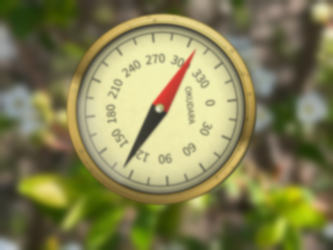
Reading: 307.5 °
